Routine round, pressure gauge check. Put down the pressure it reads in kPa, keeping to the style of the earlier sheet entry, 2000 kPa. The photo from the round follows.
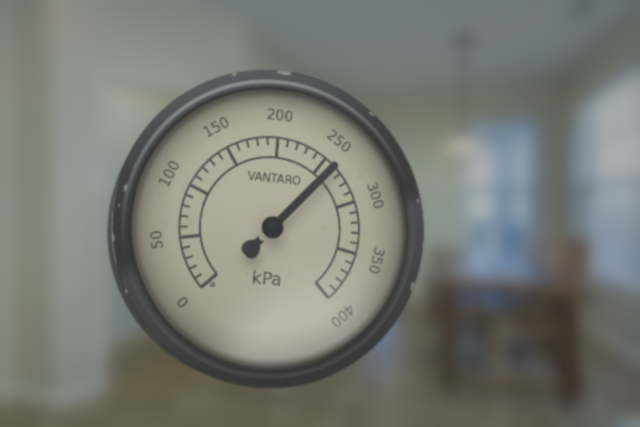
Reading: 260 kPa
